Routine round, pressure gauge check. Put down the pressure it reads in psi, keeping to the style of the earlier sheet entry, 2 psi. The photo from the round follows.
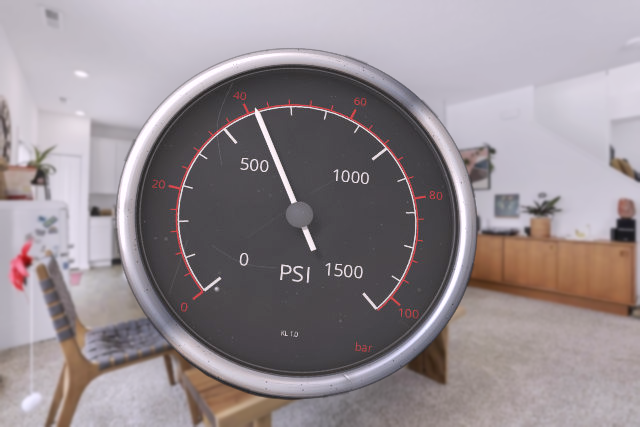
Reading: 600 psi
